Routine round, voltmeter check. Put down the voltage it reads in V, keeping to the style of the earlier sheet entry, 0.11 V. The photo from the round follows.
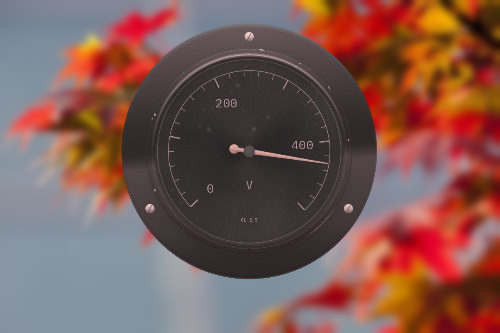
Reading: 430 V
